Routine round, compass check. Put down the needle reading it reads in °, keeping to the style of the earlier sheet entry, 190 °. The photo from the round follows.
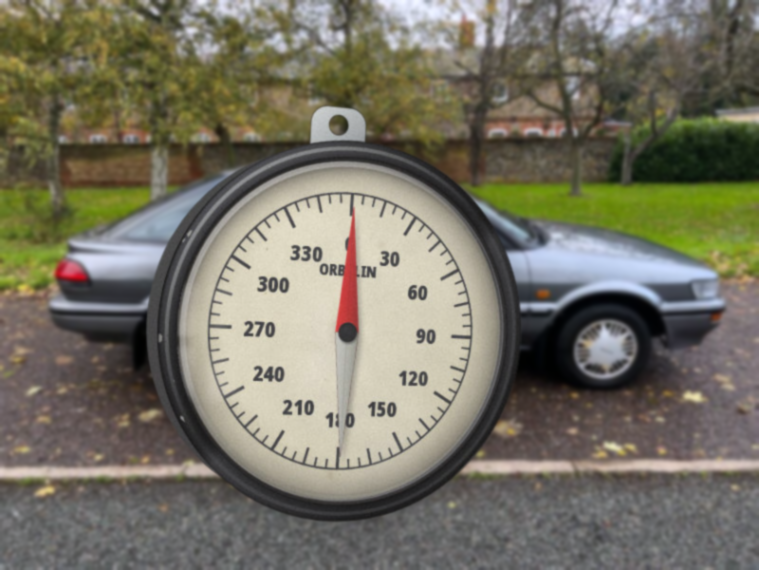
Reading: 0 °
